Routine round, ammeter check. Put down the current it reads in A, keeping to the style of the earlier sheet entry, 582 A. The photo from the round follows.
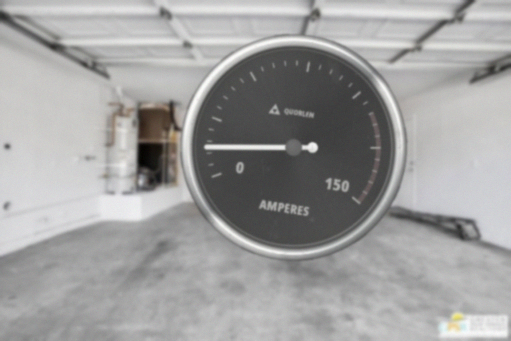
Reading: 12.5 A
